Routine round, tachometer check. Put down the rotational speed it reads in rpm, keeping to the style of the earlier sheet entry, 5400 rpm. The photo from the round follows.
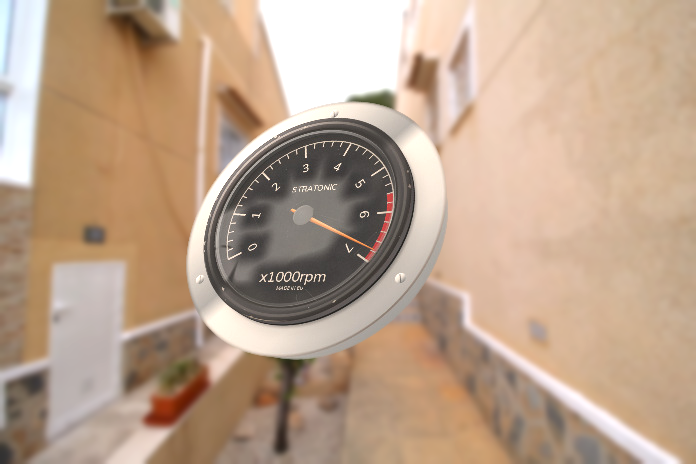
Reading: 6800 rpm
